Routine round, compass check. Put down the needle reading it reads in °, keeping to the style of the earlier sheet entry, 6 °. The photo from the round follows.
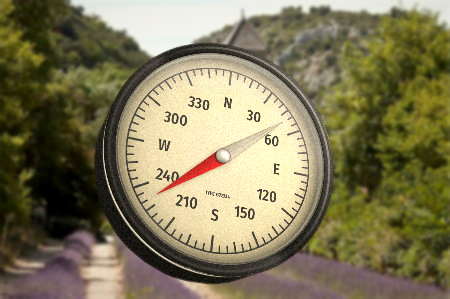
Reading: 230 °
